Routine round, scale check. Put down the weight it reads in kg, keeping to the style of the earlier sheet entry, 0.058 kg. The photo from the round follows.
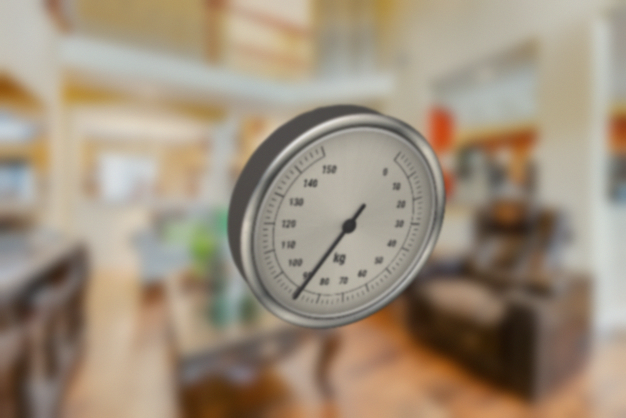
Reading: 90 kg
